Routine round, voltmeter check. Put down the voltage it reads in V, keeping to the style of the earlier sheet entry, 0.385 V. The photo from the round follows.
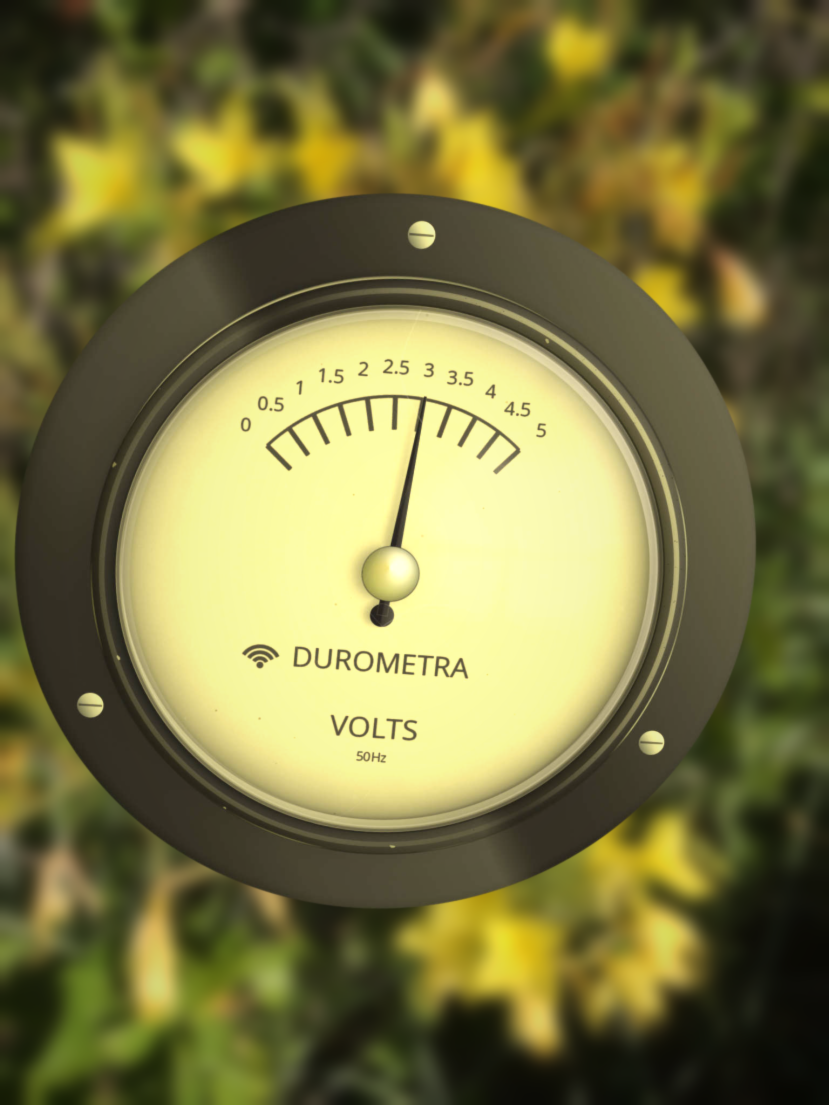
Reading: 3 V
